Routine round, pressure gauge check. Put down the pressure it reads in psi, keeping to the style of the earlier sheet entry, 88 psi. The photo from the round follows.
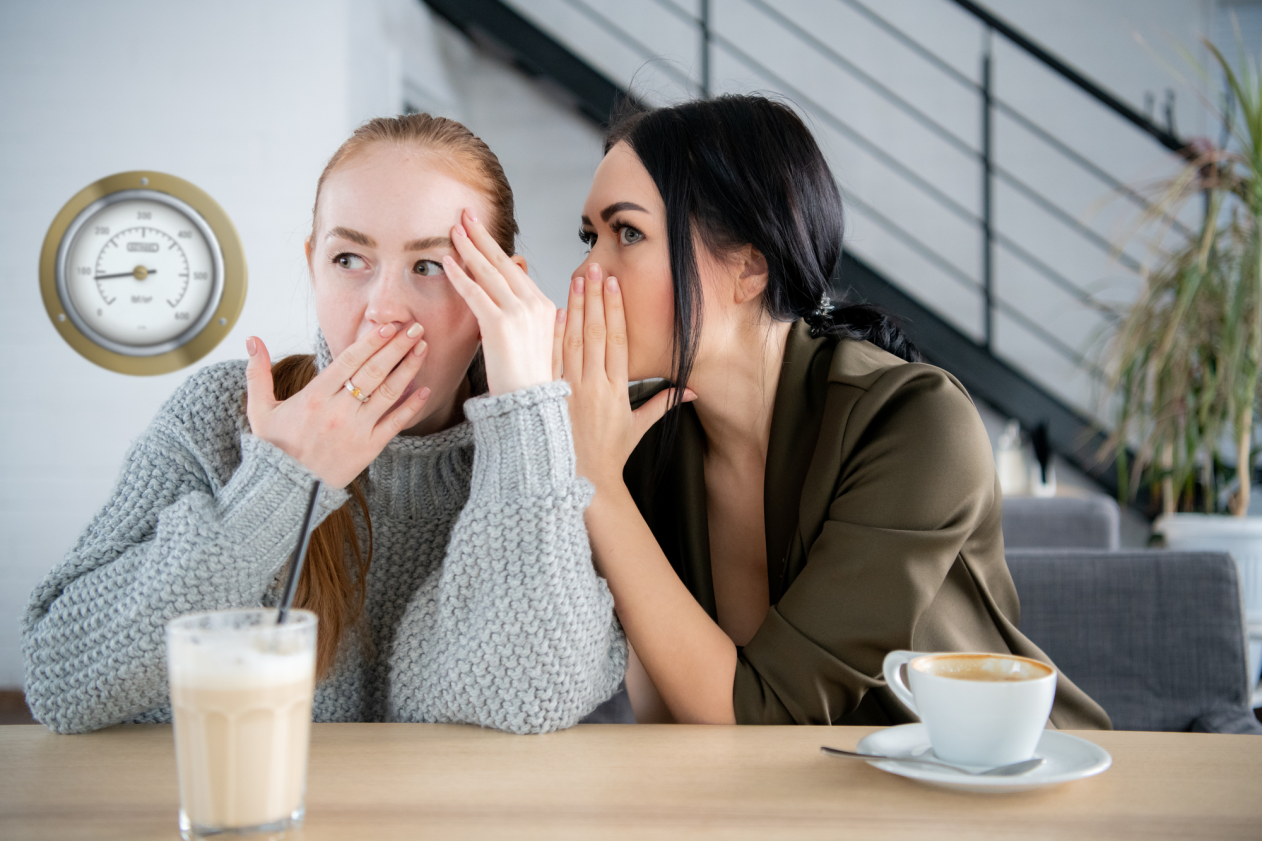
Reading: 80 psi
